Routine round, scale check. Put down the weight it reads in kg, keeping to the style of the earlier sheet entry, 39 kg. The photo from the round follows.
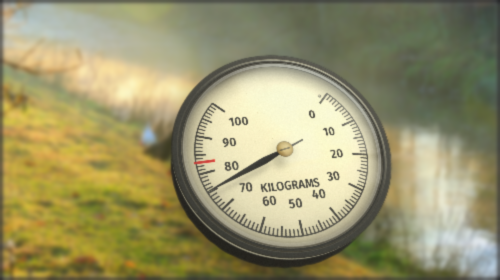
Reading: 75 kg
